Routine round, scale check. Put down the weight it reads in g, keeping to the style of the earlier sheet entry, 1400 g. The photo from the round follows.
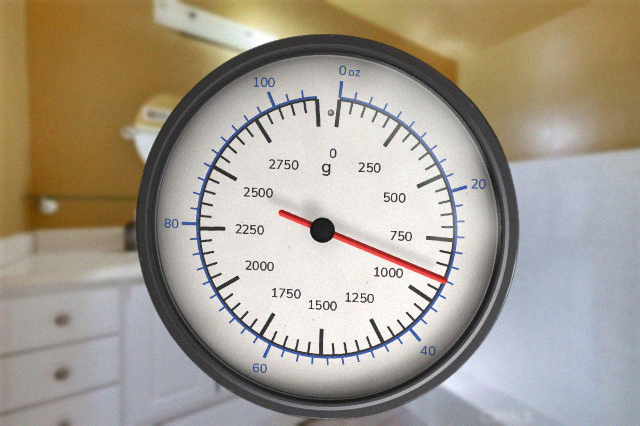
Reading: 900 g
